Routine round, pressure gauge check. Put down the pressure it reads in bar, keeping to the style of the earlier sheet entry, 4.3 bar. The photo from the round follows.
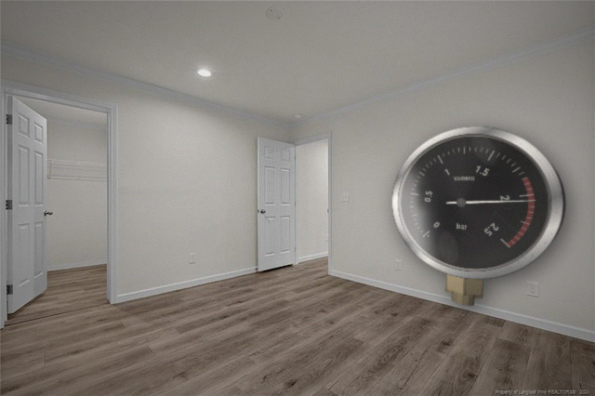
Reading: 2.05 bar
